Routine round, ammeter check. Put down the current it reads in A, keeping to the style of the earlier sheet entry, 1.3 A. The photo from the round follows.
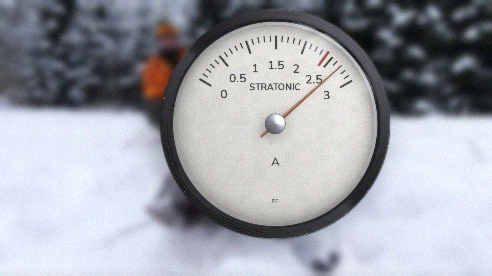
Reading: 2.7 A
